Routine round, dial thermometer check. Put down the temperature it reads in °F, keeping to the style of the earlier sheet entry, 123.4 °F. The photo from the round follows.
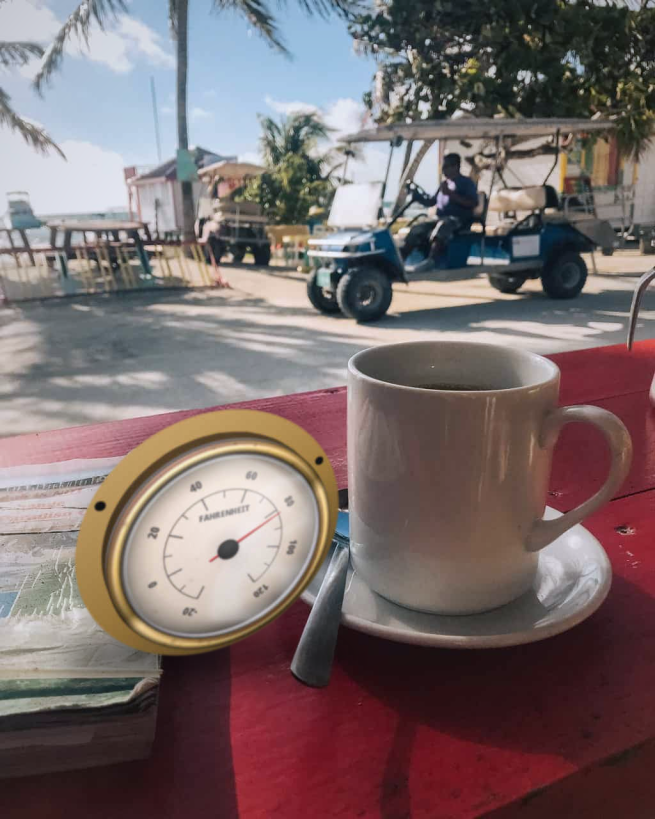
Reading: 80 °F
